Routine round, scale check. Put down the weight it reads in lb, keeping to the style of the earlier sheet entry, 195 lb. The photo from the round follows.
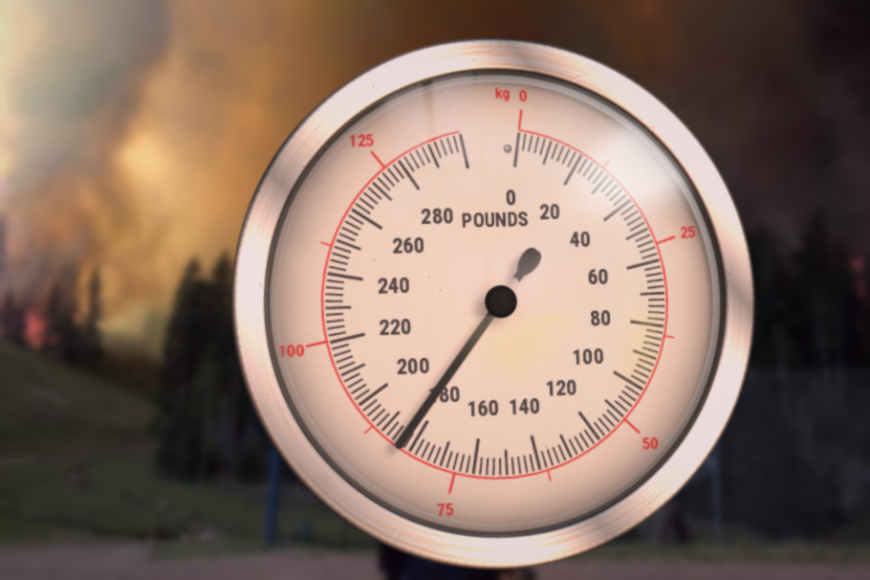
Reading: 184 lb
